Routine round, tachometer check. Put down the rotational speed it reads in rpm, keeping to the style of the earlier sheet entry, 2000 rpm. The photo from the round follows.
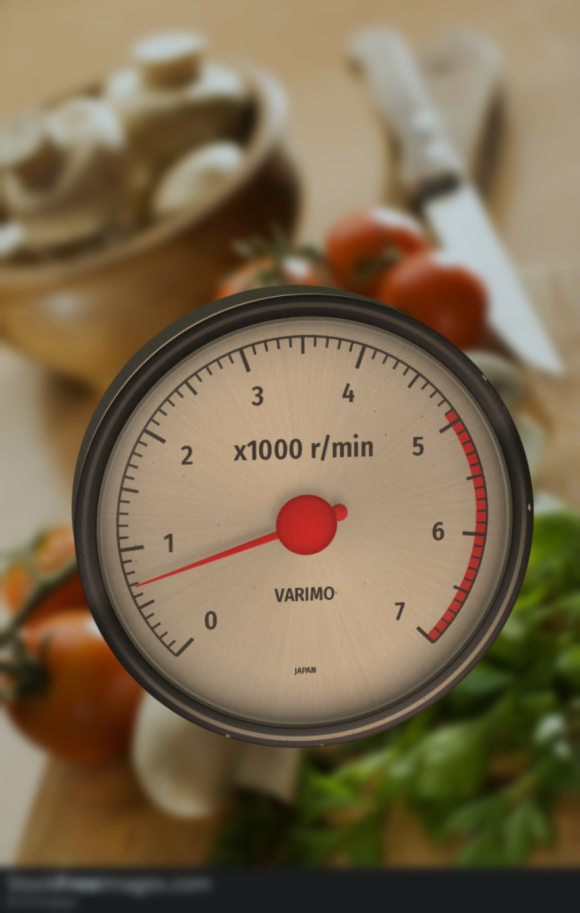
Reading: 700 rpm
